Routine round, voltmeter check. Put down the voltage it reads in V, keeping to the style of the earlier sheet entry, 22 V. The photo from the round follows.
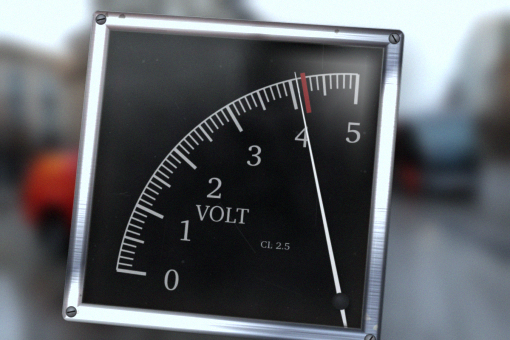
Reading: 4.1 V
